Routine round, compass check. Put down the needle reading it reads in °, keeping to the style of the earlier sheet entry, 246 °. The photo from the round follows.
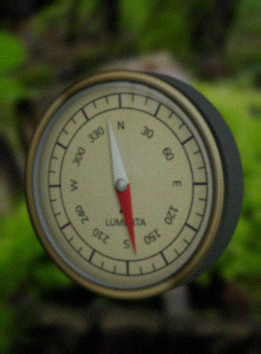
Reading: 170 °
